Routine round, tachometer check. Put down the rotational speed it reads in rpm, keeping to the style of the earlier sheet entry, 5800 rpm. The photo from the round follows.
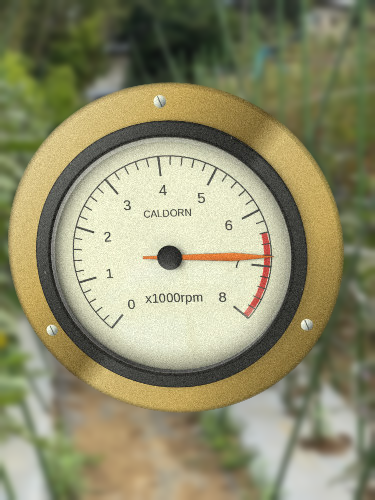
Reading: 6800 rpm
